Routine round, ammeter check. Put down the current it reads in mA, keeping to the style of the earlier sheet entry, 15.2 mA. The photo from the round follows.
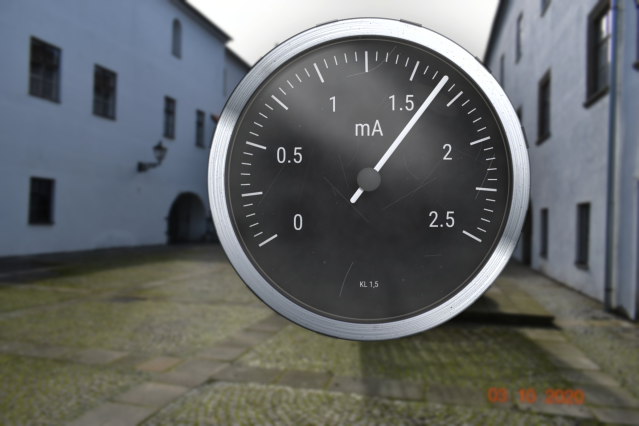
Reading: 1.65 mA
